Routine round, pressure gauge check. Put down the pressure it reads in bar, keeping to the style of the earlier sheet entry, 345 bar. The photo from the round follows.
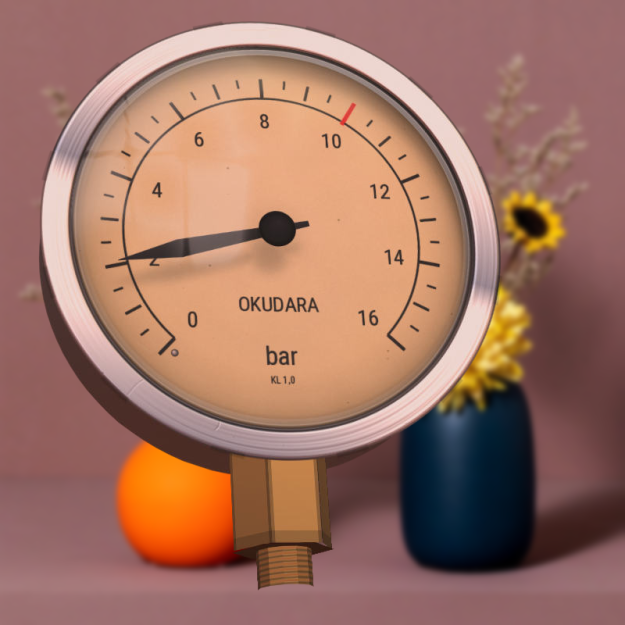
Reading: 2 bar
